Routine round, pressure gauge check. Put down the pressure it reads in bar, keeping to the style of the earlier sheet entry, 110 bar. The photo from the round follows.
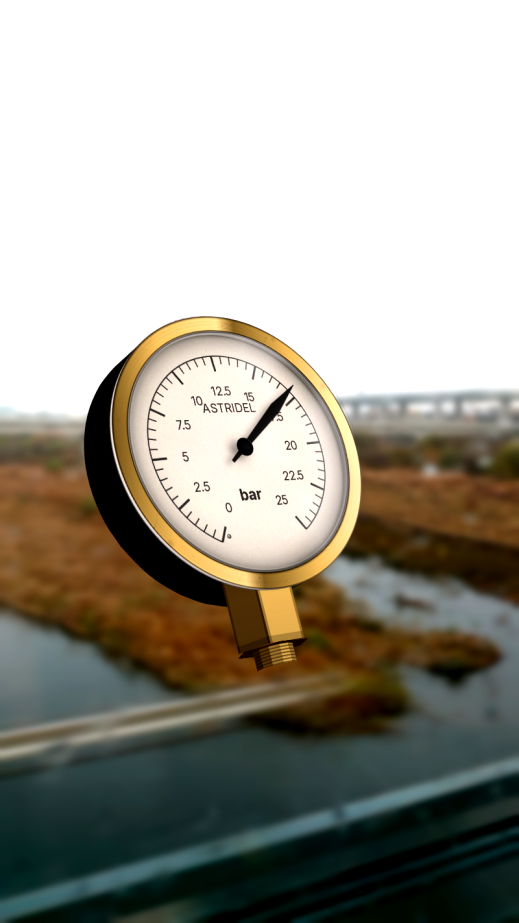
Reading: 17 bar
